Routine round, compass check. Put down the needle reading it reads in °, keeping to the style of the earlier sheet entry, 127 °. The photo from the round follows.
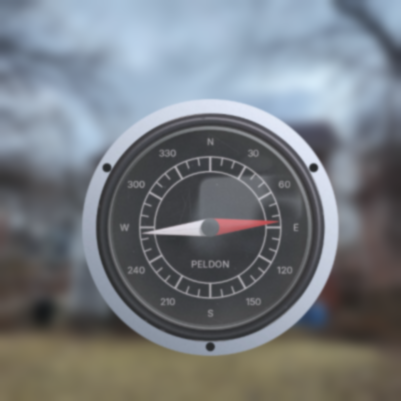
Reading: 85 °
